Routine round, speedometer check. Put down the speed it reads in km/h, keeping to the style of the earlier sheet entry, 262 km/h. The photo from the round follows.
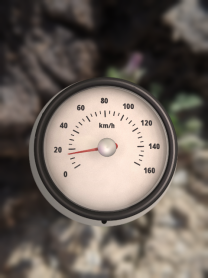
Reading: 15 km/h
